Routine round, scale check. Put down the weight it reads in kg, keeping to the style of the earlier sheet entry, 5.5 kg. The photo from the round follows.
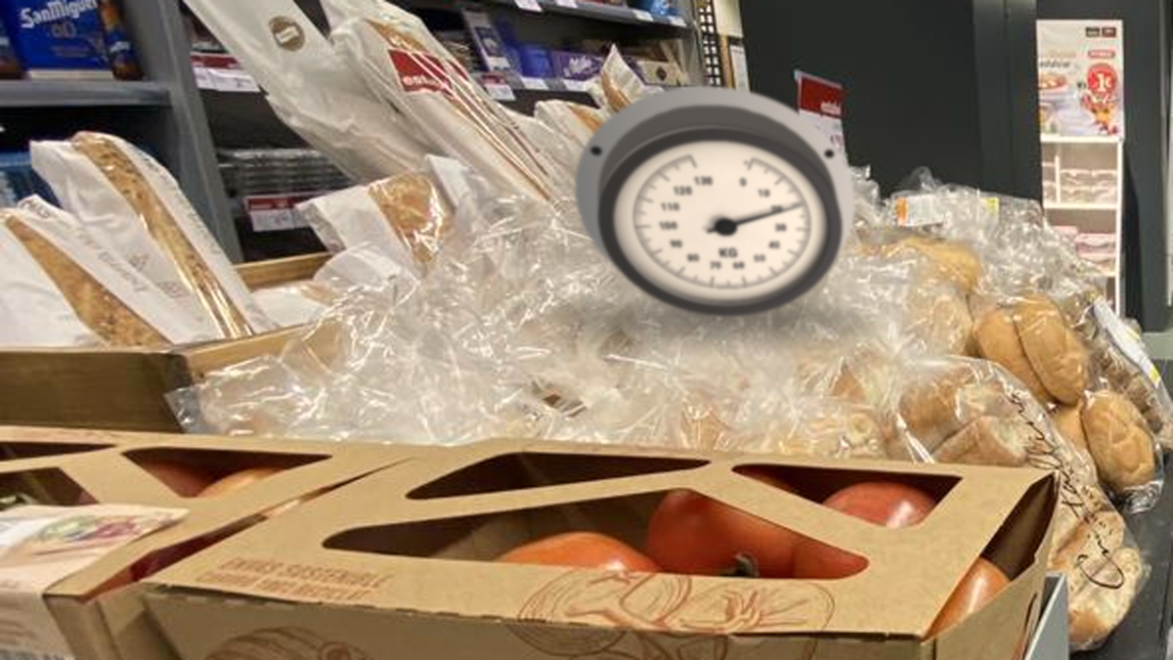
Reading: 20 kg
